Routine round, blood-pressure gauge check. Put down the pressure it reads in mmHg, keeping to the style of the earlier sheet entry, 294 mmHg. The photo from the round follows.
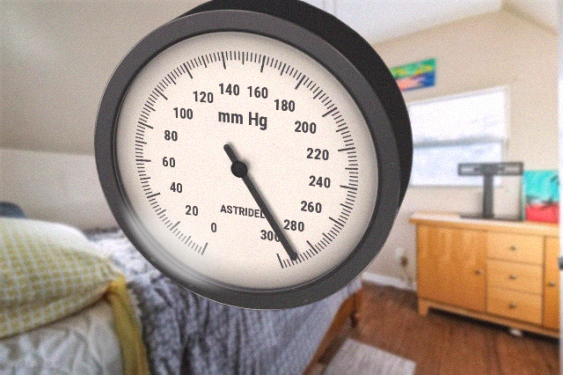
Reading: 290 mmHg
